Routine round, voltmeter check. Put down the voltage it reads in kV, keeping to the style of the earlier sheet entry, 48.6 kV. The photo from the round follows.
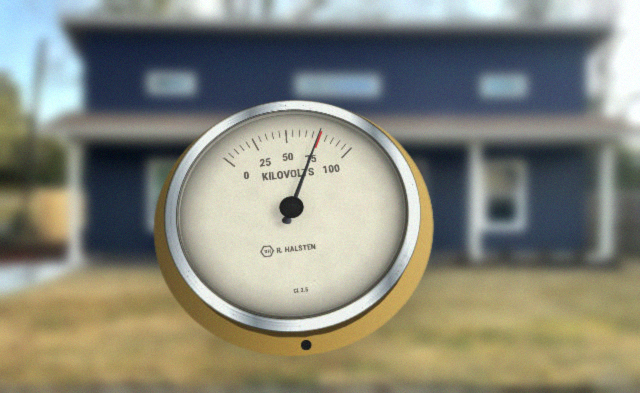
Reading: 75 kV
